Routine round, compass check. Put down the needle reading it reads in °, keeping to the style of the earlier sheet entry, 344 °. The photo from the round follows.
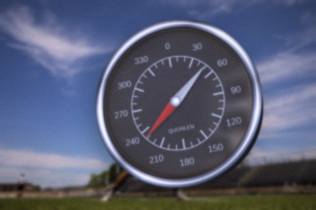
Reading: 230 °
